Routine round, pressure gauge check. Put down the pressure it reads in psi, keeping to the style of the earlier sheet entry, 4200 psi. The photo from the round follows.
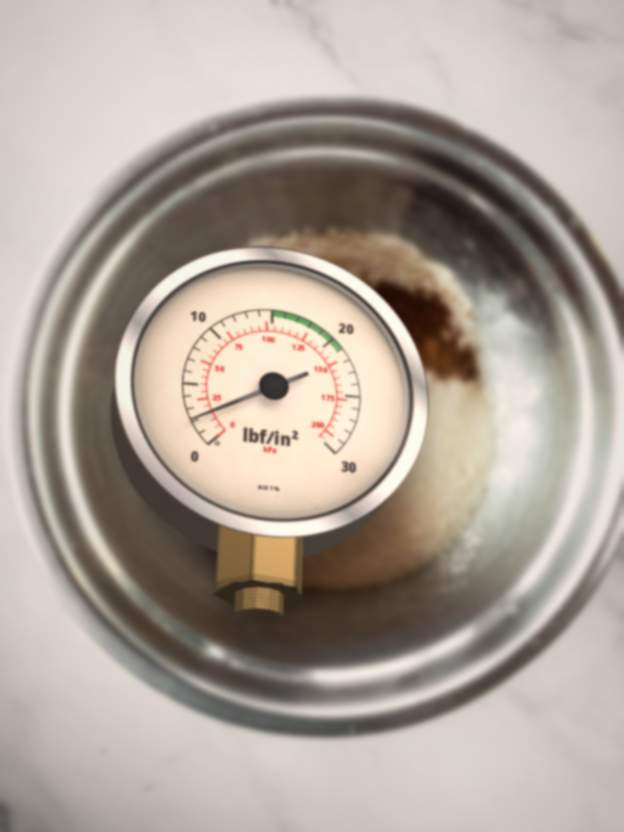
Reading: 2 psi
